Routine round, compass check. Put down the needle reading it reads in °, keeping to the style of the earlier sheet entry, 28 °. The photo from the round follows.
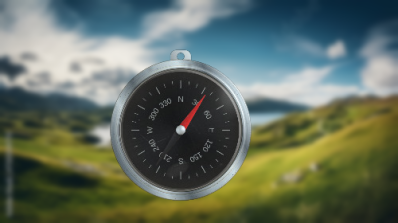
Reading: 35 °
